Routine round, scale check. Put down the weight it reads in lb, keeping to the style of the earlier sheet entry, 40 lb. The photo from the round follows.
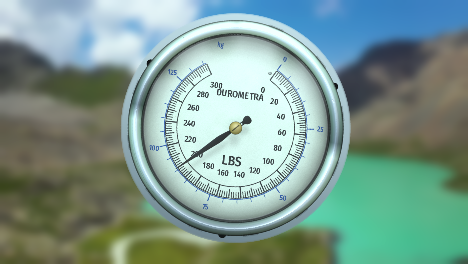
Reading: 200 lb
